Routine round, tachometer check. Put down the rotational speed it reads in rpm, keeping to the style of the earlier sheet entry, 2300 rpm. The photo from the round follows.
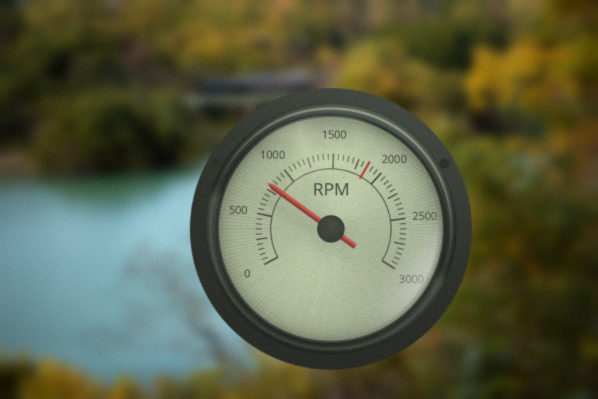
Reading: 800 rpm
